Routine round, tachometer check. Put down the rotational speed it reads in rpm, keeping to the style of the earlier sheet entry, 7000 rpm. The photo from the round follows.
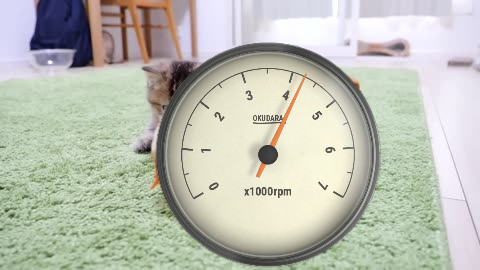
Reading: 4250 rpm
